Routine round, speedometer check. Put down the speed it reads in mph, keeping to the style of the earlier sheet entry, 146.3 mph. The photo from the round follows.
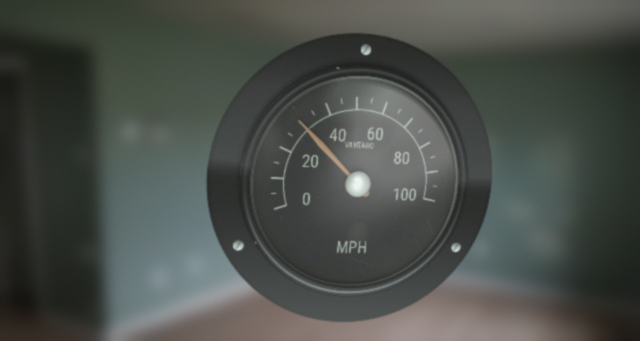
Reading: 30 mph
